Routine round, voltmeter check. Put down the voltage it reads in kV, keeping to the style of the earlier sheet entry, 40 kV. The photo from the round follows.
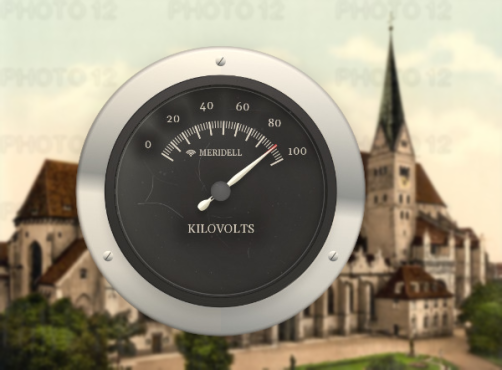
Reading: 90 kV
